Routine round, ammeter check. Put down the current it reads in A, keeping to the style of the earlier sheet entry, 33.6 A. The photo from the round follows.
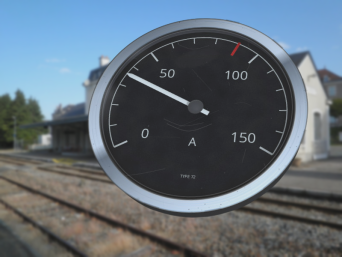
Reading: 35 A
